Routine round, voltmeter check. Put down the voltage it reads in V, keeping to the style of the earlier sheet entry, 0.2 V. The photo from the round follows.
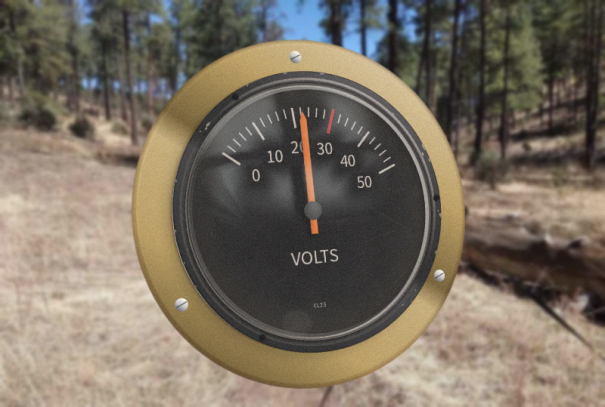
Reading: 22 V
